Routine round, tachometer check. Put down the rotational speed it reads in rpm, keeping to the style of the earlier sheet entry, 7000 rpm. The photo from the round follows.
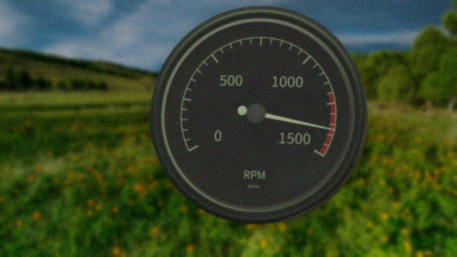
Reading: 1375 rpm
